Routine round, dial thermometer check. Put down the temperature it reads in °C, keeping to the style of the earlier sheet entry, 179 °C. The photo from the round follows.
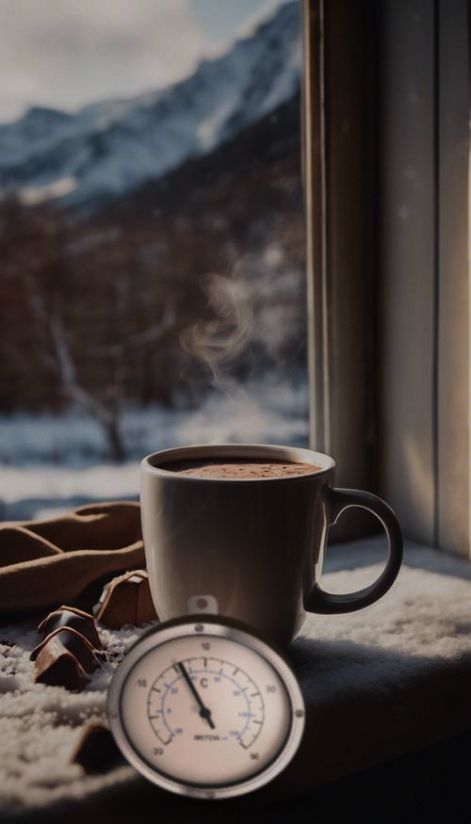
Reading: 2.5 °C
